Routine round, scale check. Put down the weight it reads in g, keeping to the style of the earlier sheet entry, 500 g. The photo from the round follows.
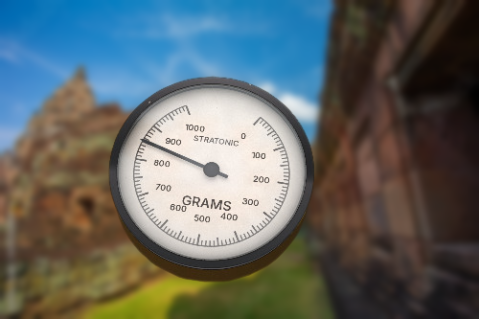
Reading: 850 g
